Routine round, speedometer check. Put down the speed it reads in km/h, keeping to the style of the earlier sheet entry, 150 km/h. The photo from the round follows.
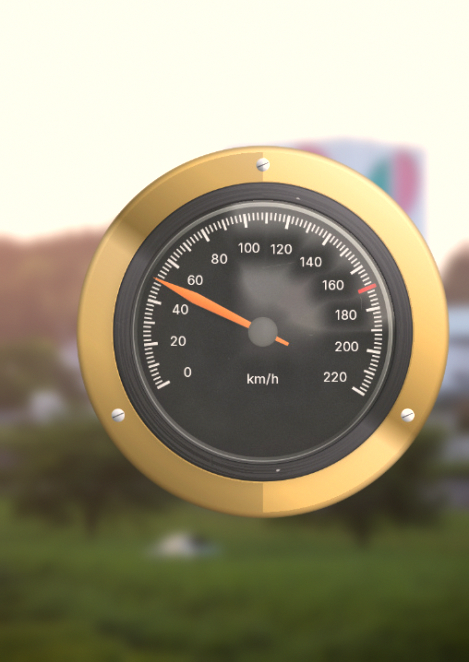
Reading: 50 km/h
